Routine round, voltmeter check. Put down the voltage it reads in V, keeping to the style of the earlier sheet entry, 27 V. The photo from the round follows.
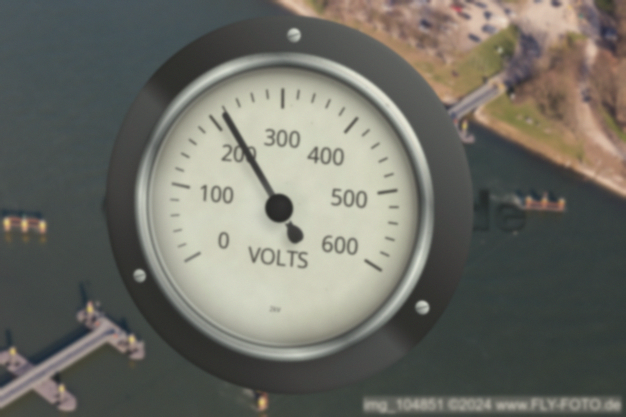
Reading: 220 V
